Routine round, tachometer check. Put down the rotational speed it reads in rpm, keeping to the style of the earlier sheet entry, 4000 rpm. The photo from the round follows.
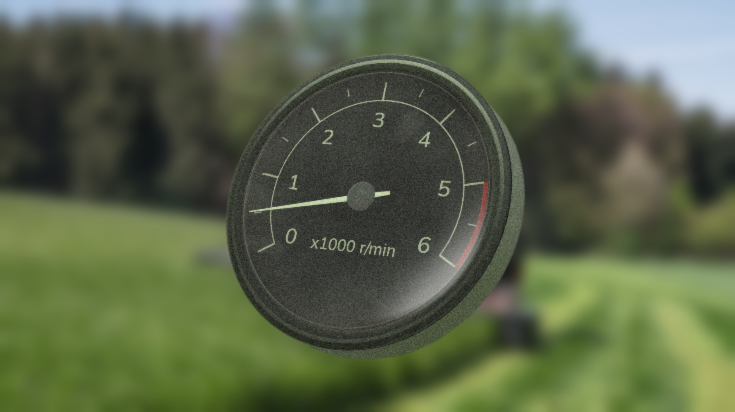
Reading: 500 rpm
